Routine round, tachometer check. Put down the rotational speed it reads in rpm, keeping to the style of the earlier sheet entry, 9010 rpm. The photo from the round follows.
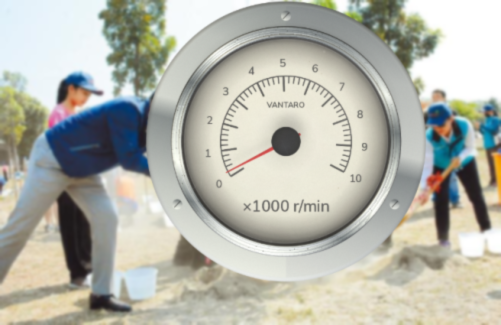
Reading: 200 rpm
